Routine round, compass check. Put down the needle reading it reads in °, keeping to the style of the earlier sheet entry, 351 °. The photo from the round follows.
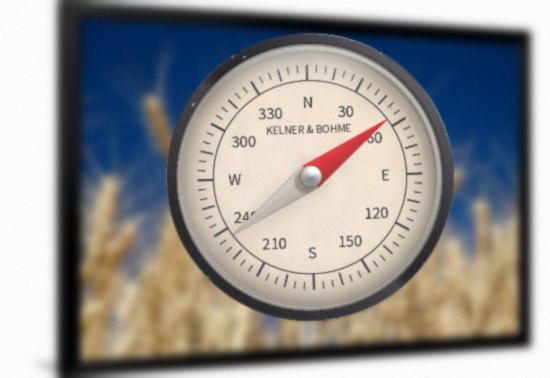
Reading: 55 °
